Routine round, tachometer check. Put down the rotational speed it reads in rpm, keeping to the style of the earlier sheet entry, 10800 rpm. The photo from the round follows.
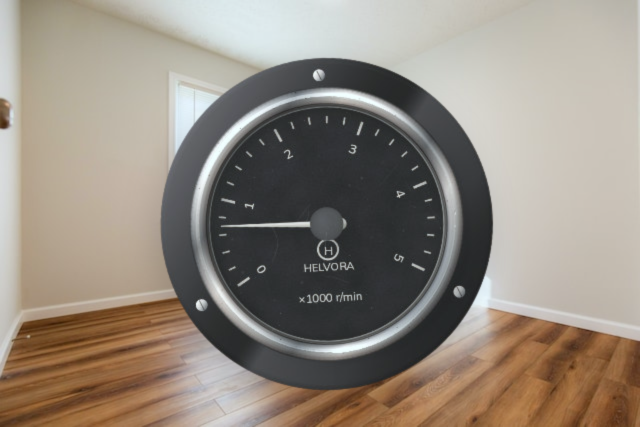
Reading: 700 rpm
